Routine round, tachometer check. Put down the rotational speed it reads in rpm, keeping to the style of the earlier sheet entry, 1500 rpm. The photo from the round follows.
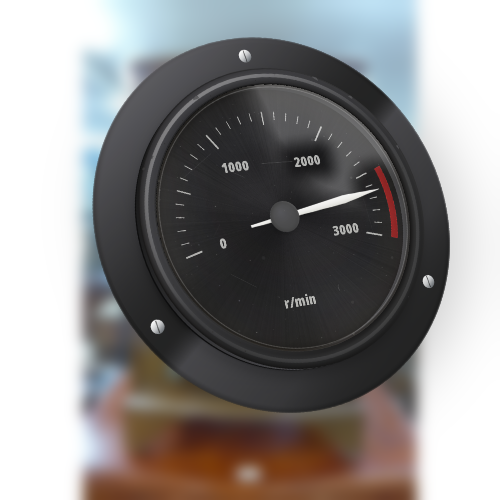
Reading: 2650 rpm
